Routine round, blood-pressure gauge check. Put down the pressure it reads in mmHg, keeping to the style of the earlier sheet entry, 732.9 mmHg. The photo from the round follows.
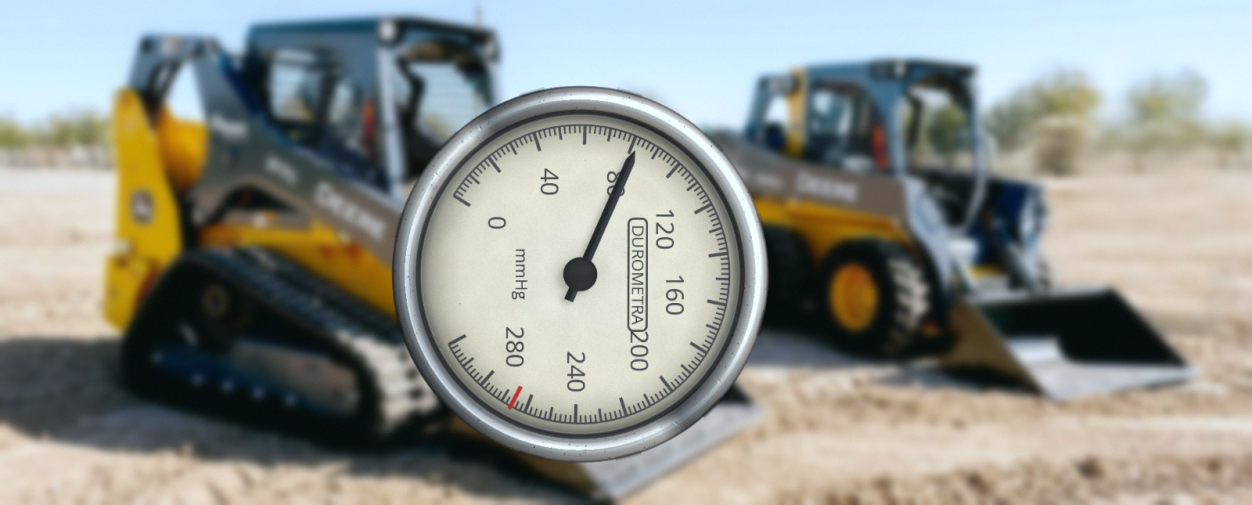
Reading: 82 mmHg
